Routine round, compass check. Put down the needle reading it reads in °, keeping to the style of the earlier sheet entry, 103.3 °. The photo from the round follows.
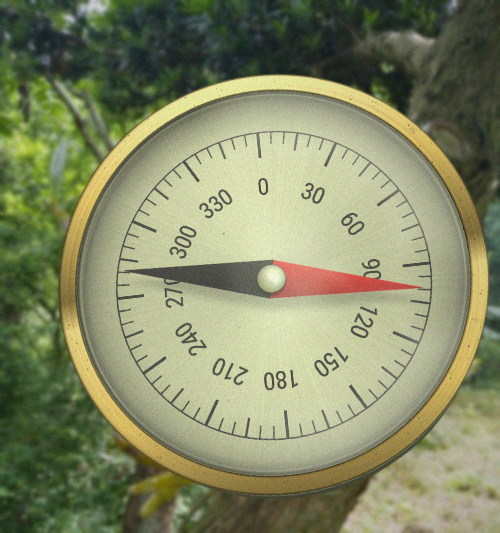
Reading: 100 °
